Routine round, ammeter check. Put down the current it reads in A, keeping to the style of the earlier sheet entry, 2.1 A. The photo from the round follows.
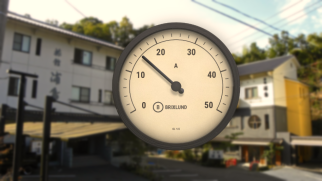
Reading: 15 A
